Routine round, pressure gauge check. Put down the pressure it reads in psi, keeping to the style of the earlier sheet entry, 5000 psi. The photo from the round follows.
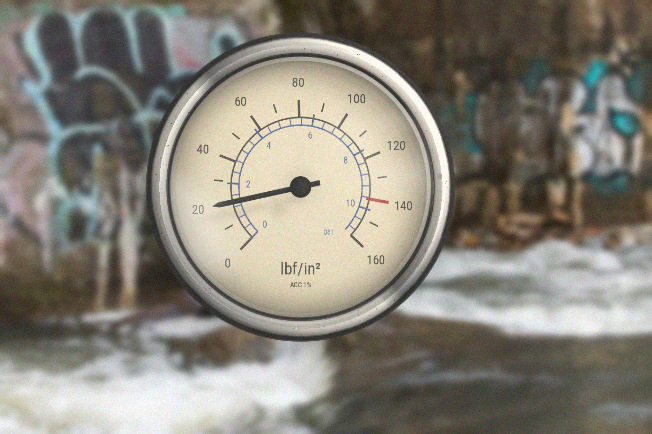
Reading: 20 psi
